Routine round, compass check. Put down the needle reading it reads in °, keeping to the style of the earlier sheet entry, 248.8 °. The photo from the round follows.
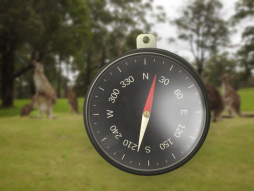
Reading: 15 °
